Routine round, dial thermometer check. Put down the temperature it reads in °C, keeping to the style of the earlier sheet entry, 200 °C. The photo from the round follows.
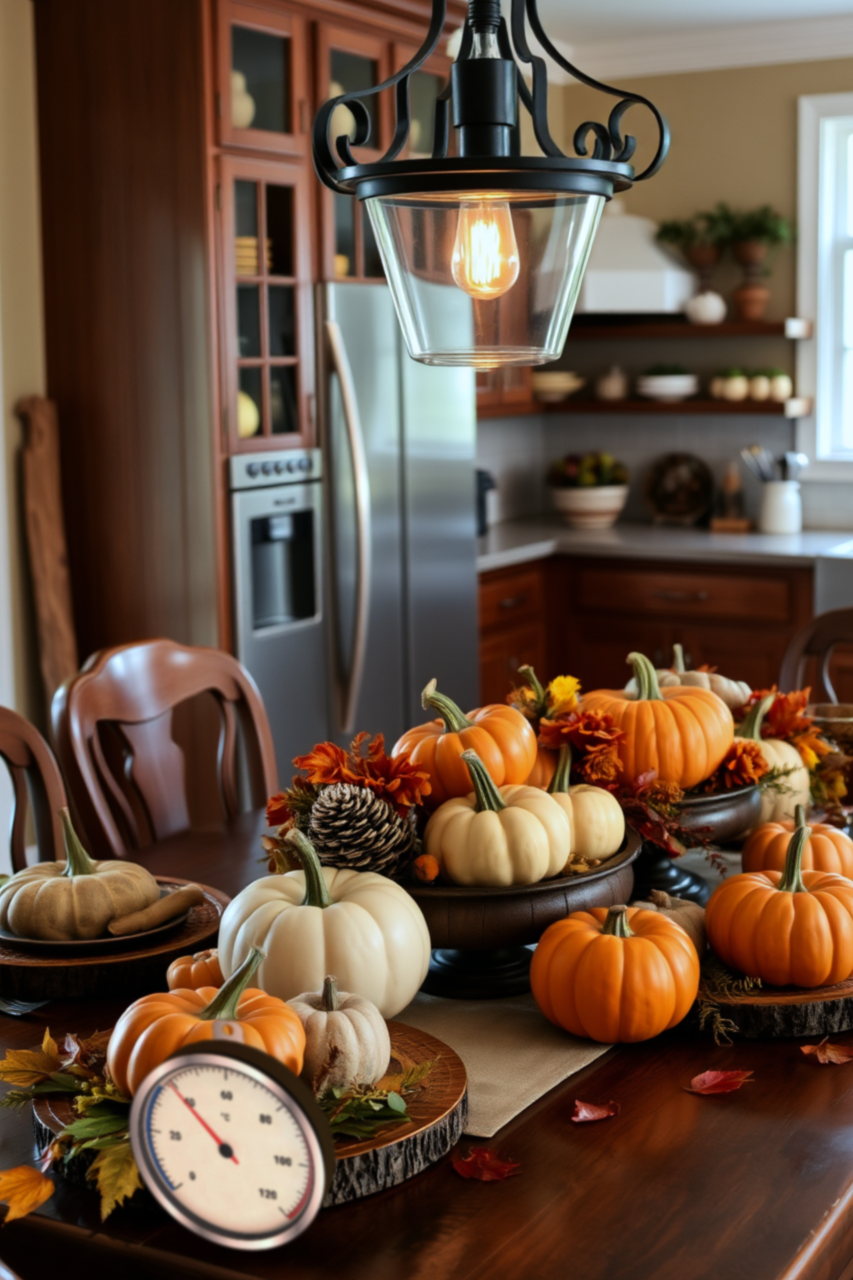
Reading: 40 °C
